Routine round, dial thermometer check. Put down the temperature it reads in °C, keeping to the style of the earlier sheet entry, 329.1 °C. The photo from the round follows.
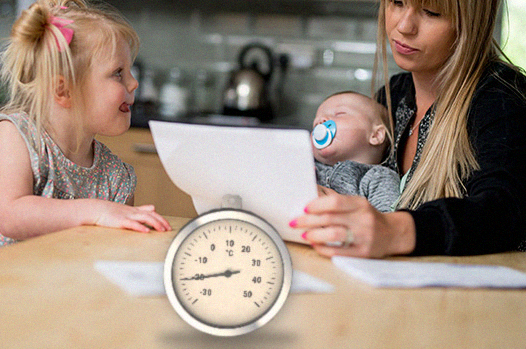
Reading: -20 °C
